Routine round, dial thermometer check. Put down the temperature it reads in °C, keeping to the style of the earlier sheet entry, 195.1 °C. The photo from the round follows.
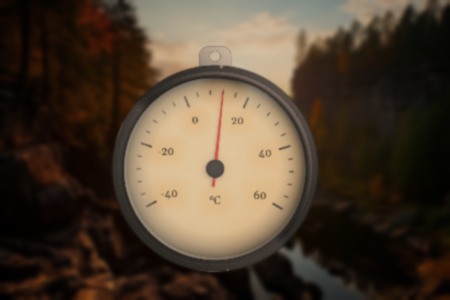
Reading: 12 °C
